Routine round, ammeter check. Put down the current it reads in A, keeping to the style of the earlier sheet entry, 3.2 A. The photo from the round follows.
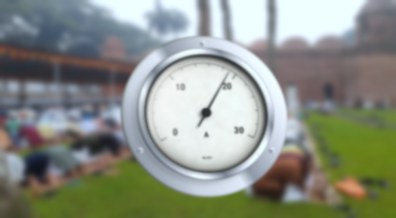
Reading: 19 A
